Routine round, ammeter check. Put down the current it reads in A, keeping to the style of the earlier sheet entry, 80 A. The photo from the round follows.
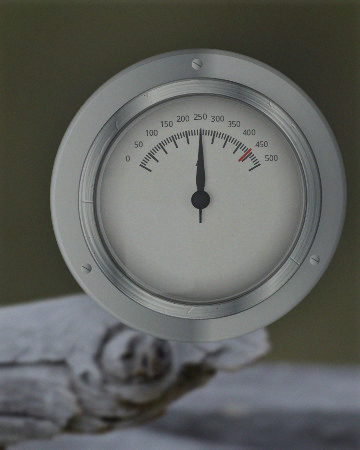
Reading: 250 A
